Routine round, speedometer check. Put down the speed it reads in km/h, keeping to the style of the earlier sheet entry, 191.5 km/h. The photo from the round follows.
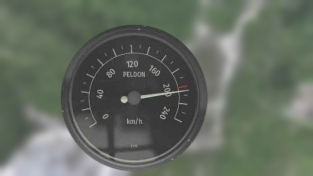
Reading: 205 km/h
